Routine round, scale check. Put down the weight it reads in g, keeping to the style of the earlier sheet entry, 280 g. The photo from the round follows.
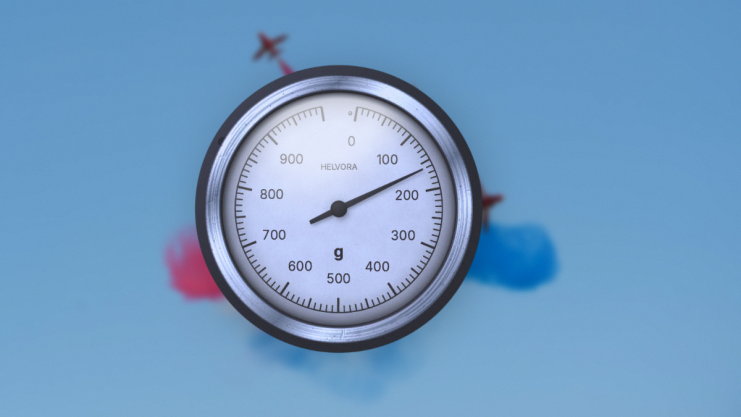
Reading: 160 g
